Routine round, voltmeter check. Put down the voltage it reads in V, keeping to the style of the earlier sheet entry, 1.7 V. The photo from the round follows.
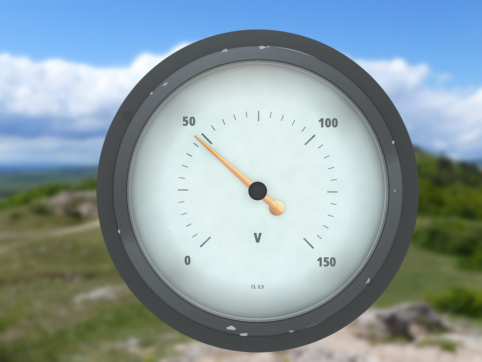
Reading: 47.5 V
